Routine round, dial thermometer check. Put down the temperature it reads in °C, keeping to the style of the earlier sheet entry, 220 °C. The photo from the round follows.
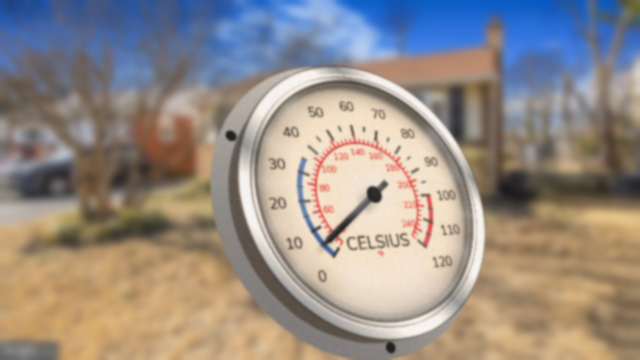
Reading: 5 °C
